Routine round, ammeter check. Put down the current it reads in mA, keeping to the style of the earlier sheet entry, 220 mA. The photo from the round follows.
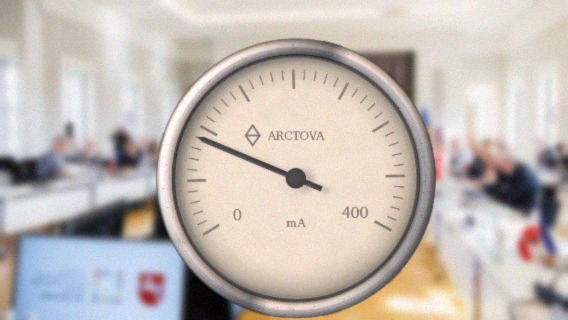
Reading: 90 mA
